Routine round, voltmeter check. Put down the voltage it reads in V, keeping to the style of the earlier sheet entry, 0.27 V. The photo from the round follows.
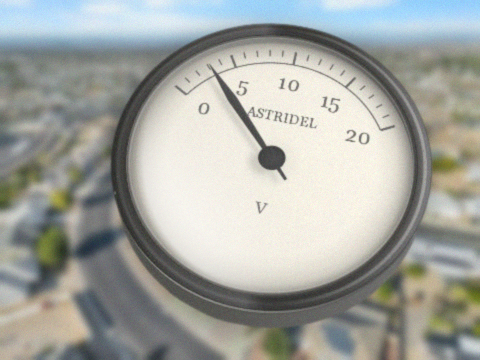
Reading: 3 V
